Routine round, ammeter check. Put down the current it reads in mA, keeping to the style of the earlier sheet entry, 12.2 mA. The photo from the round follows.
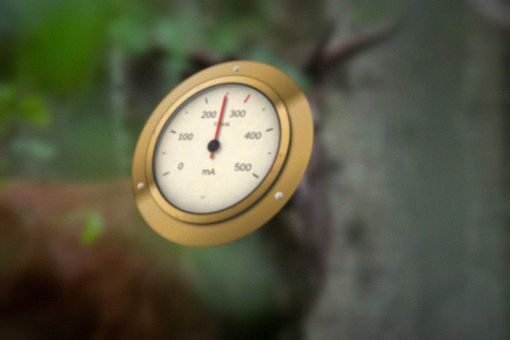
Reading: 250 mA
